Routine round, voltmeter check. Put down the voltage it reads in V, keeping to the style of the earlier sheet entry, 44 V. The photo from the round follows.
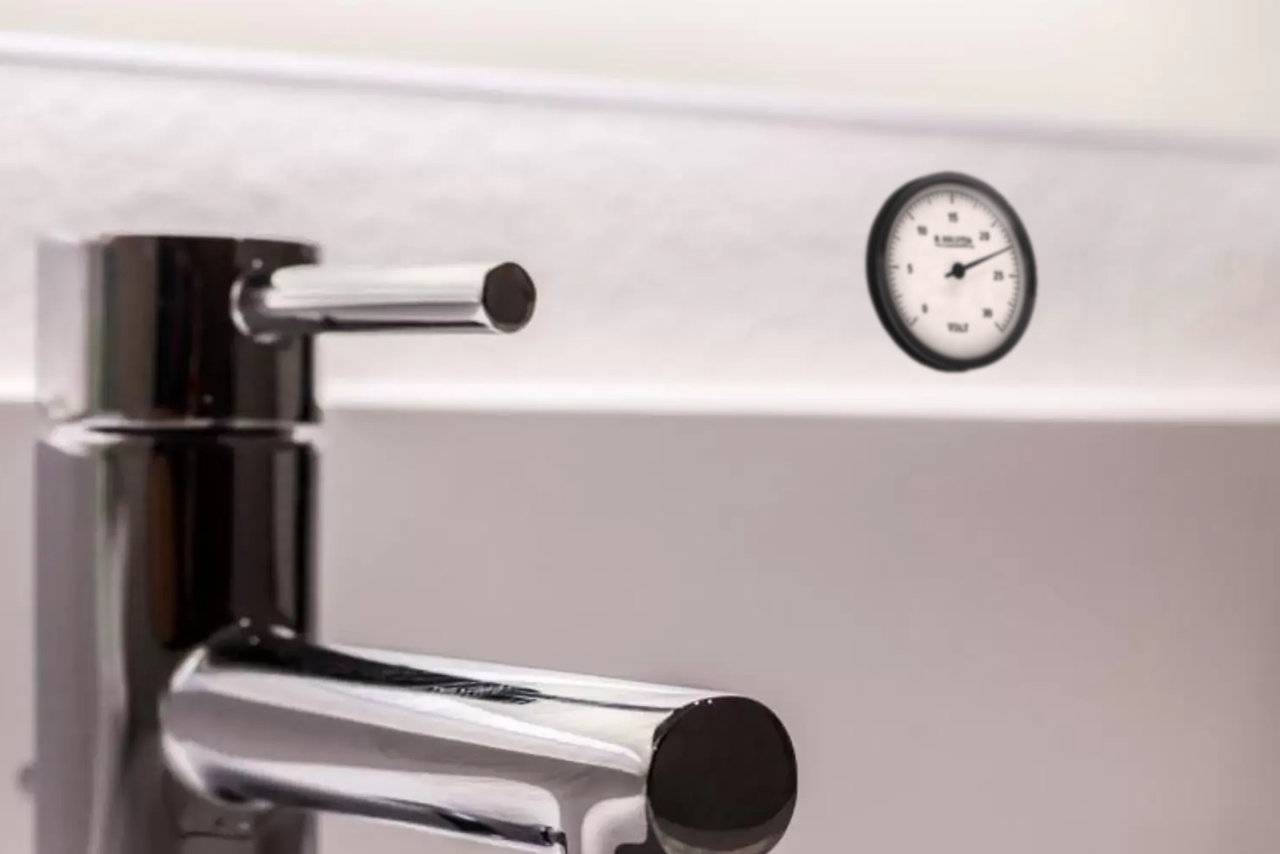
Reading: 22.5 V
